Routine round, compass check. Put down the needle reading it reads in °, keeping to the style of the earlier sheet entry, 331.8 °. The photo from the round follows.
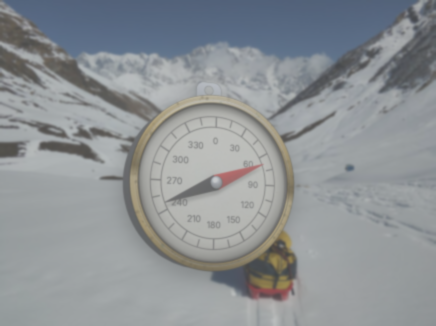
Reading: 67.5 °
